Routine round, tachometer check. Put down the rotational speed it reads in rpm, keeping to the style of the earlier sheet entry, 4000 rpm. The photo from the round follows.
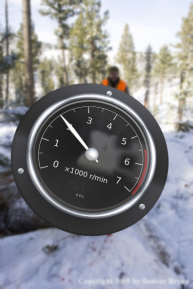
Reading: 2000 rpm
